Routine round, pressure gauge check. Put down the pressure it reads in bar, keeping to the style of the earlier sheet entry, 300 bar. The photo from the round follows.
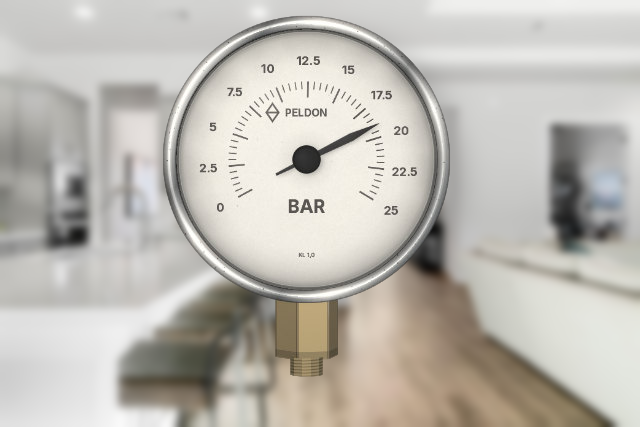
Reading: 19 bar
